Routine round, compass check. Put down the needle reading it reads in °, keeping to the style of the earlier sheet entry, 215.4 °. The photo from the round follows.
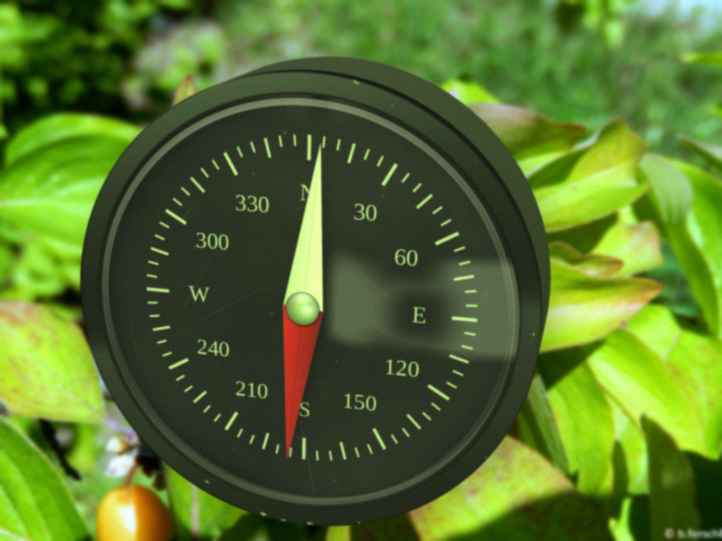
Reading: 185 °
